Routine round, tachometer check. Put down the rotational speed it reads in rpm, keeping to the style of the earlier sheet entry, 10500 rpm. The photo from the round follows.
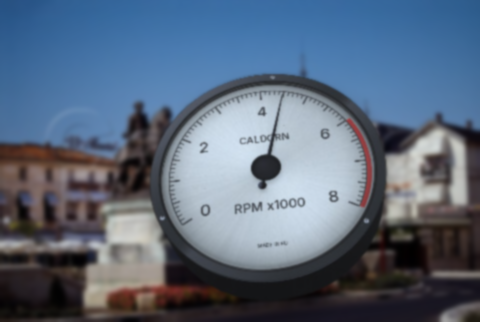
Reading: 4500 rpm
